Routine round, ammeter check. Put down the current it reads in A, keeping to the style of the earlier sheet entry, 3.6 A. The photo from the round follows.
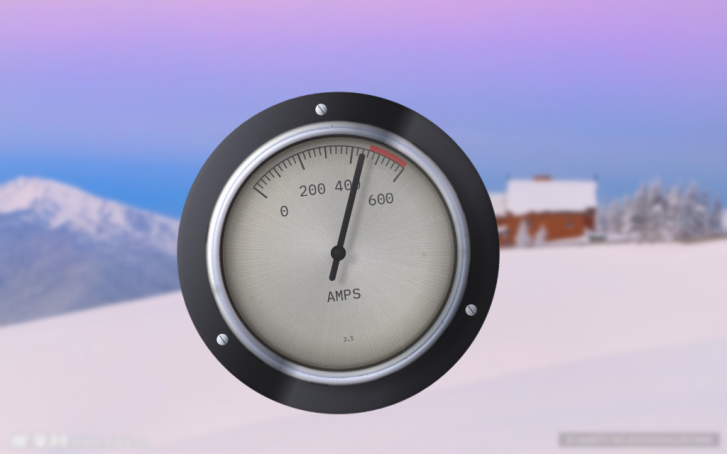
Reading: 440 A
